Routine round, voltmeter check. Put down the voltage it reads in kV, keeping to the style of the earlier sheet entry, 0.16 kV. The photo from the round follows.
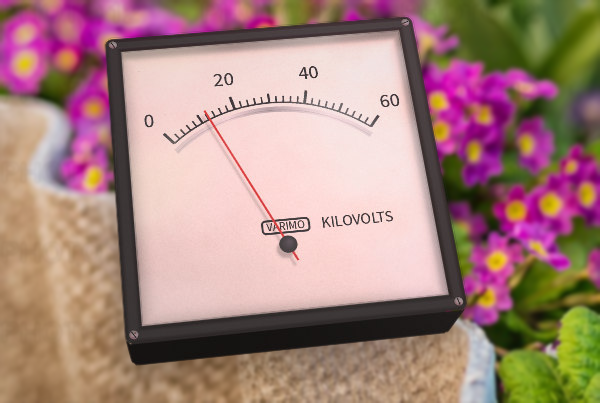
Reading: 12 kV
